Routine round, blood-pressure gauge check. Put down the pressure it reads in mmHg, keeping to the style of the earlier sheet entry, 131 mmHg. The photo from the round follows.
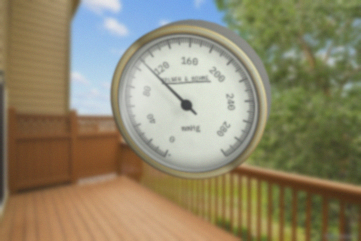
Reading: 110 mmHg
